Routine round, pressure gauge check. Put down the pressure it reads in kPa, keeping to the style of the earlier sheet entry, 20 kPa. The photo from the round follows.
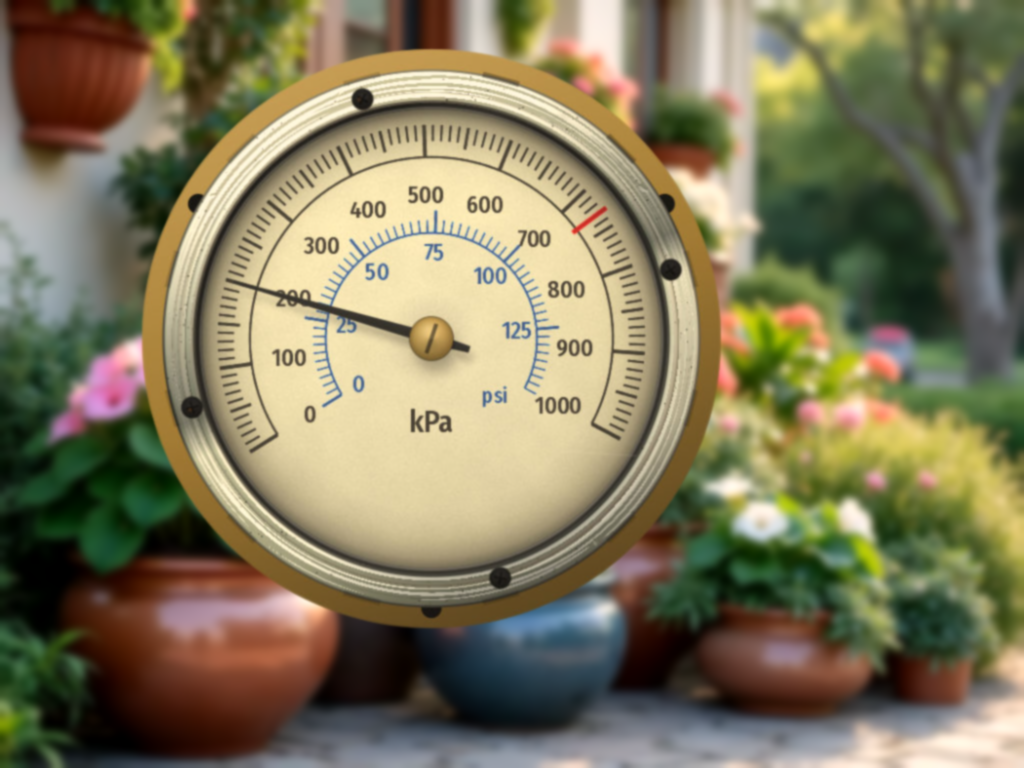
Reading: 200 kPa
